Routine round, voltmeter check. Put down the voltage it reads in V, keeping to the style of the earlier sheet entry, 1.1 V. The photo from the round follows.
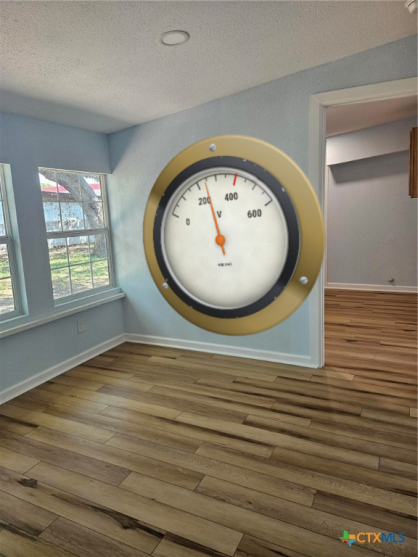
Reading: 250 V
